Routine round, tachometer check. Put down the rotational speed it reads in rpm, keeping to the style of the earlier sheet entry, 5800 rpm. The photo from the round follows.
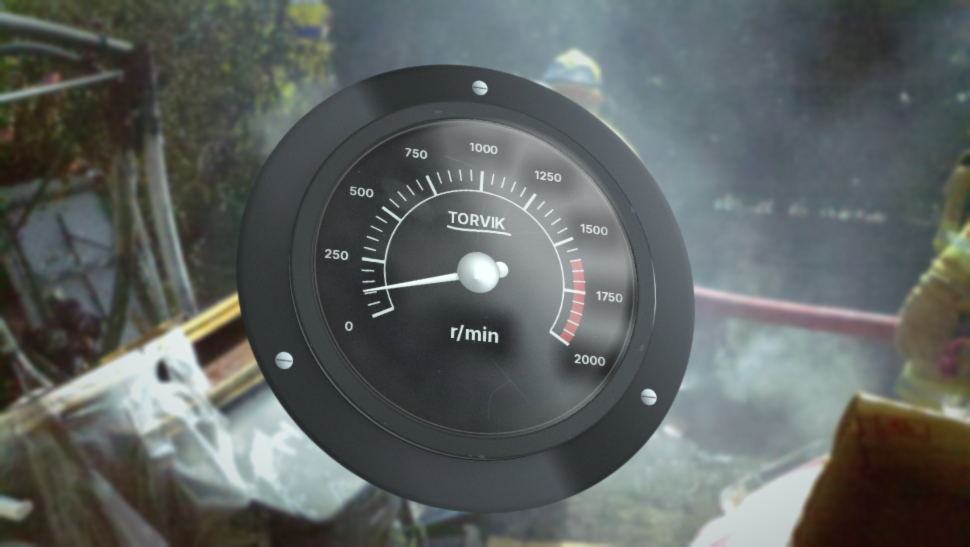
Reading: 100 rpm
